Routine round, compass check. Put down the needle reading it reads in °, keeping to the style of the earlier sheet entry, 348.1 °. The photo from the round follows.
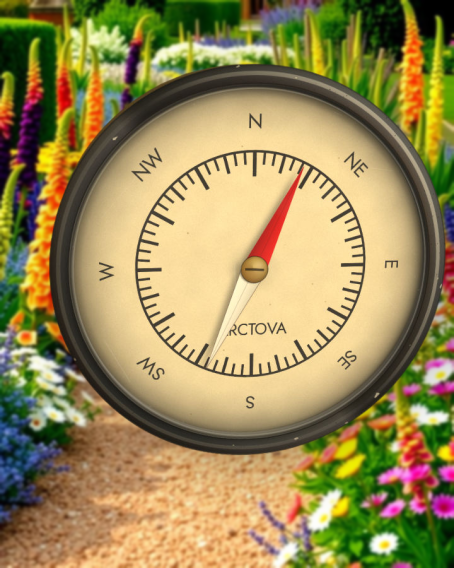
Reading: 25 °
